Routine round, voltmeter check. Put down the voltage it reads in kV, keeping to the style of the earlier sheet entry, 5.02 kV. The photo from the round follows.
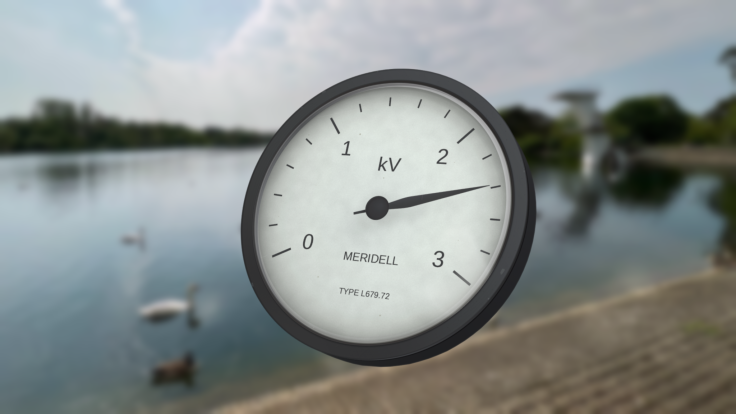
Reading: 2.4 kV
